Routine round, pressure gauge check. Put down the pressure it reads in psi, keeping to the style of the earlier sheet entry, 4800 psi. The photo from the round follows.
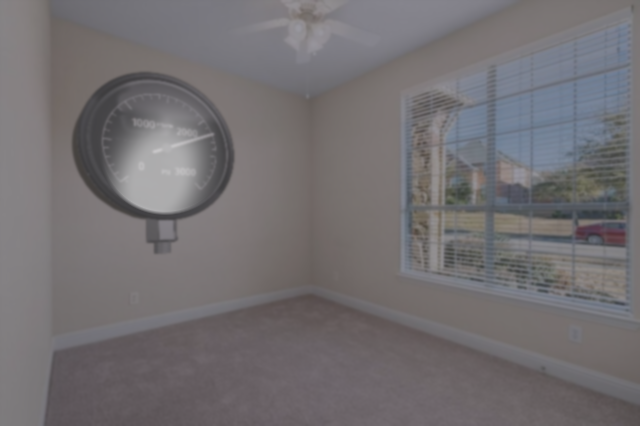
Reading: 2200 psi
